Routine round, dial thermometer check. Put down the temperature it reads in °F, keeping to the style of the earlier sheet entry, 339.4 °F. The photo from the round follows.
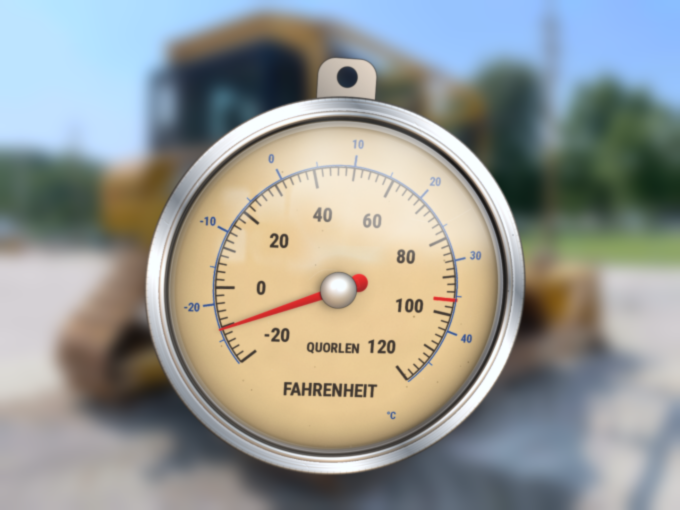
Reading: -10 °F
